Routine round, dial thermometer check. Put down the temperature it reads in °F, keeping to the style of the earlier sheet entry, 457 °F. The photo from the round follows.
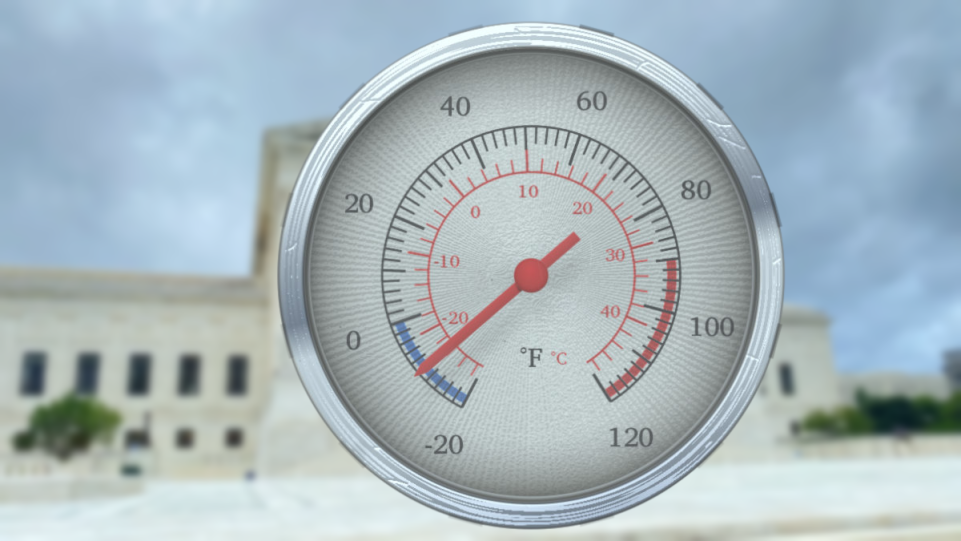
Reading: -10 °F
